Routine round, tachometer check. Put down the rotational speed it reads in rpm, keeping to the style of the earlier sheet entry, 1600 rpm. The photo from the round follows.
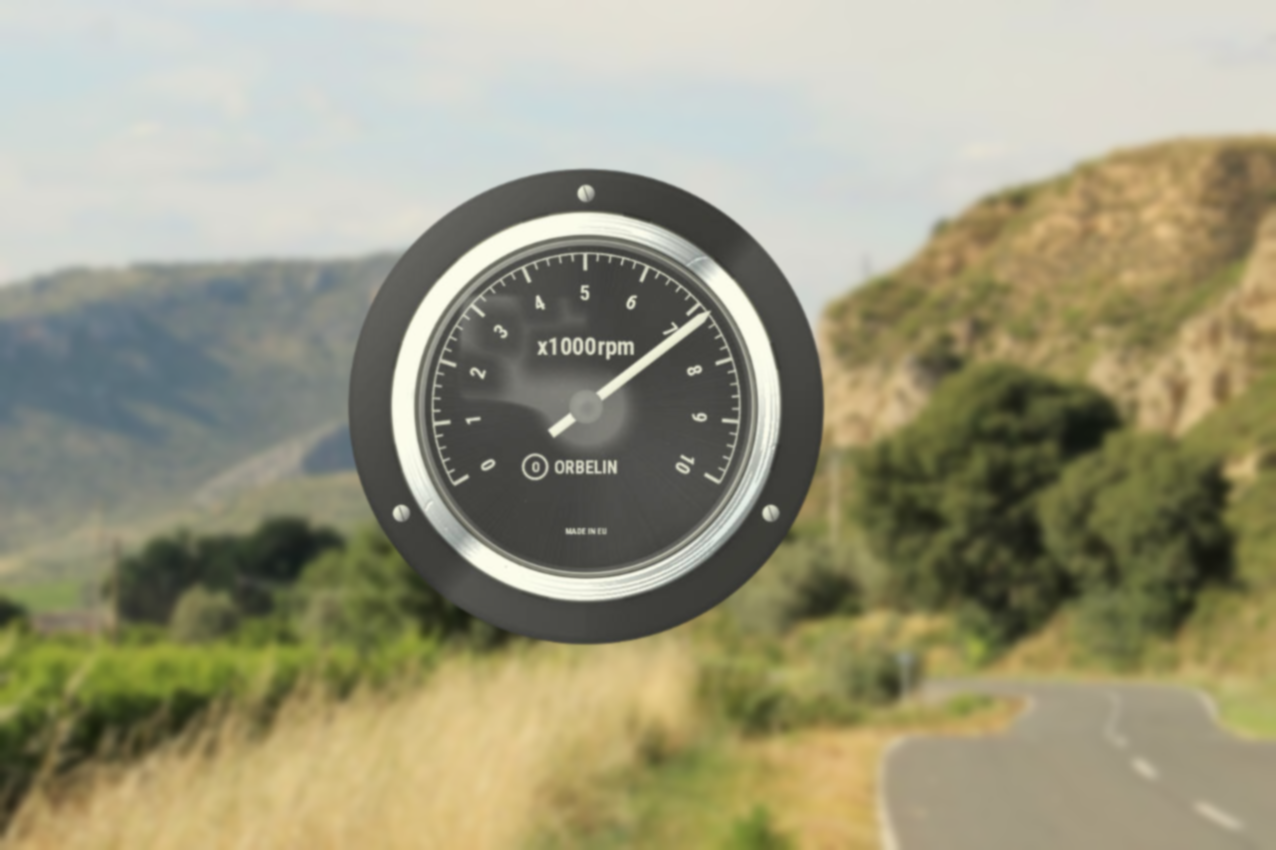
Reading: 7200 rpm
